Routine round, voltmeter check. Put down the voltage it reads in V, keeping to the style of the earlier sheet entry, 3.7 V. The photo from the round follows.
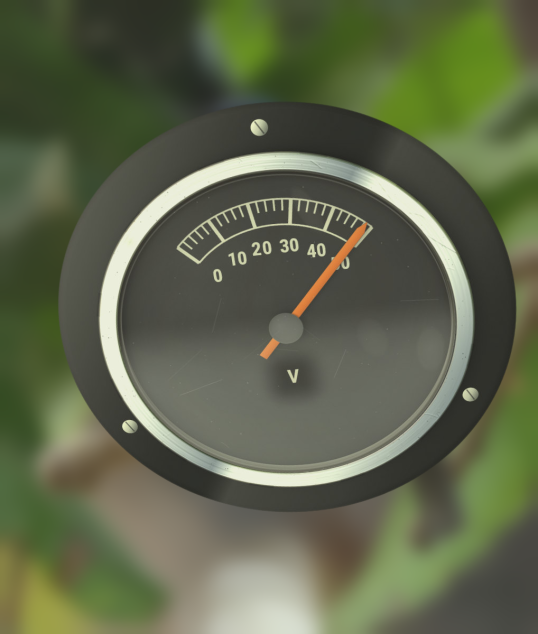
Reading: 48 V
